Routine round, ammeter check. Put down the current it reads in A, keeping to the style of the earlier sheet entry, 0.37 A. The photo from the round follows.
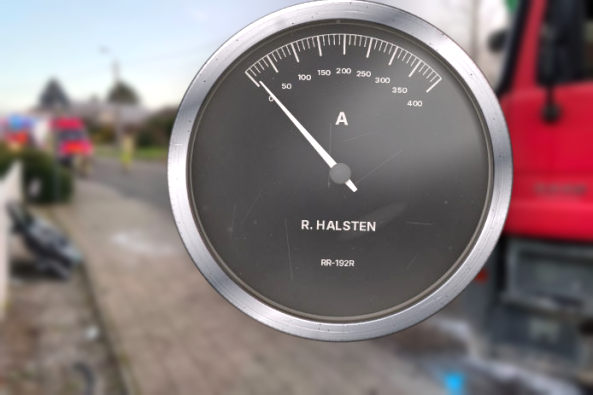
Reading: 10 A
